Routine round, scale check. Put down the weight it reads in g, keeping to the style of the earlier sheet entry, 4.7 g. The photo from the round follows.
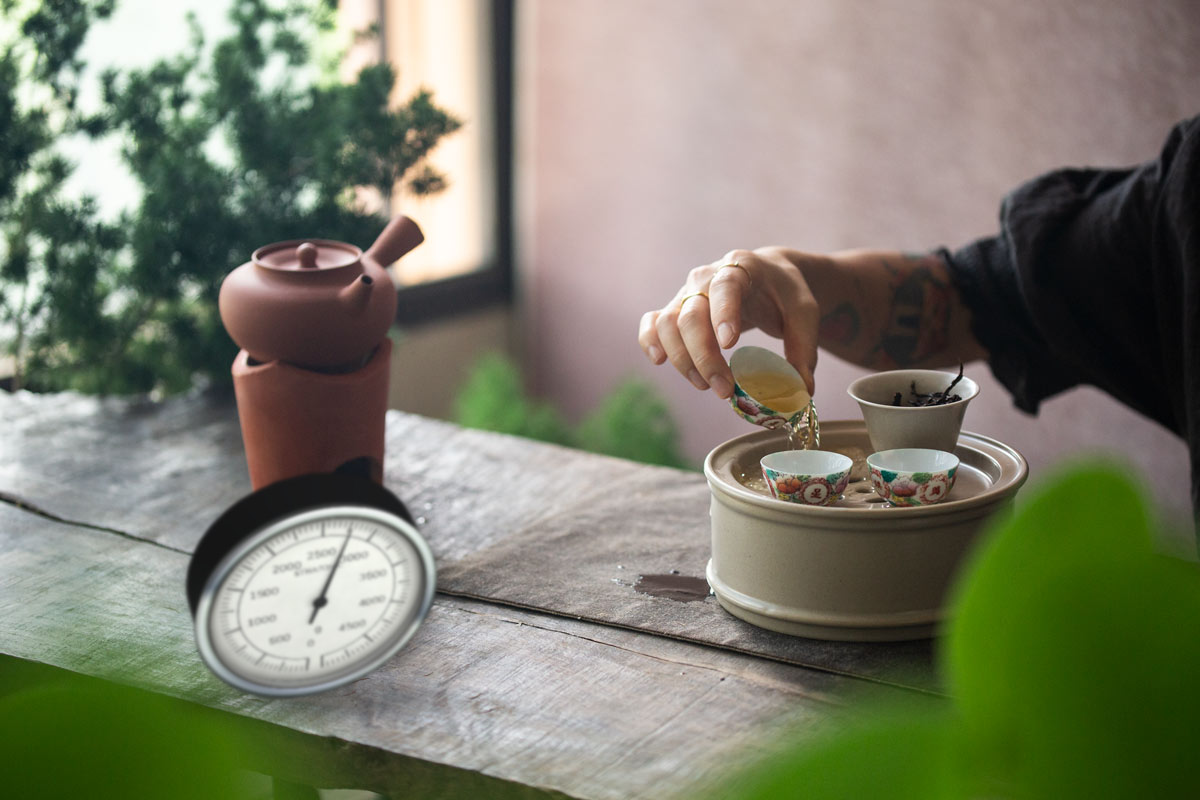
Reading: 2750 g
